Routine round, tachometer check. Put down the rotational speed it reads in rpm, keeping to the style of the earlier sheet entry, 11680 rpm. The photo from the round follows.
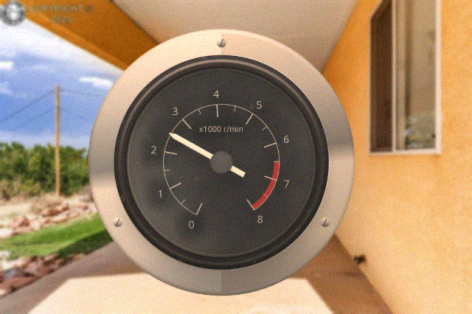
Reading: 2500 rpm
